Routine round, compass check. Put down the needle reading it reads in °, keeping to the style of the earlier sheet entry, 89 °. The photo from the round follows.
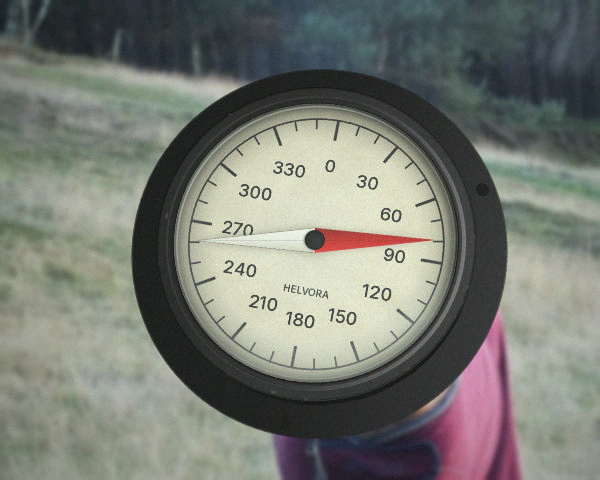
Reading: 80 °
